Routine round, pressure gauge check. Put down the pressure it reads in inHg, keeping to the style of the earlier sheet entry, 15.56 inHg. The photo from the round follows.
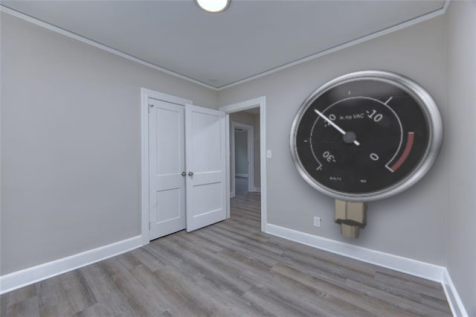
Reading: -20 inHg
